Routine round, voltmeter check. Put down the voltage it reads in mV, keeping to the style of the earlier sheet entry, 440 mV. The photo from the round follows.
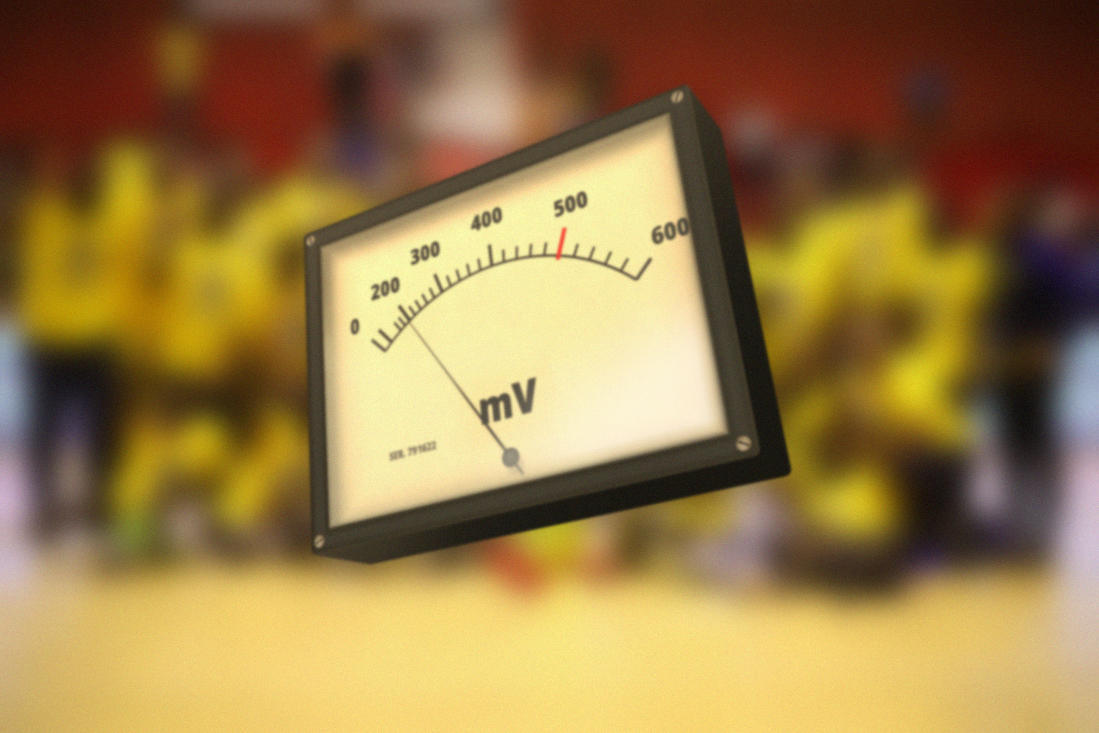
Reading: 200 mV
